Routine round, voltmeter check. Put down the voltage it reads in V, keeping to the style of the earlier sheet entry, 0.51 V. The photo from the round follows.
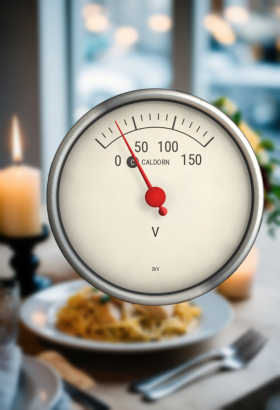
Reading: 30 V
